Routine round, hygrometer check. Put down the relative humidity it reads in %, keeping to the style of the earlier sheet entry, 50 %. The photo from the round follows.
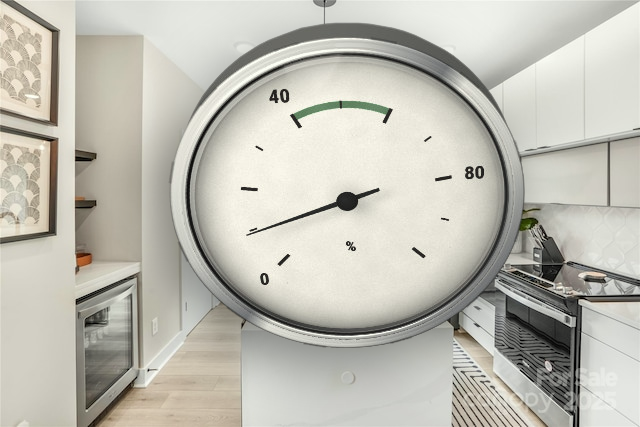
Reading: 10 %
